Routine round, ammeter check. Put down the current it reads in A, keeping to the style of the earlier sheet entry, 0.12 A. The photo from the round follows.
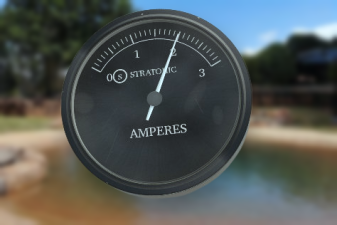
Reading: 2 A
